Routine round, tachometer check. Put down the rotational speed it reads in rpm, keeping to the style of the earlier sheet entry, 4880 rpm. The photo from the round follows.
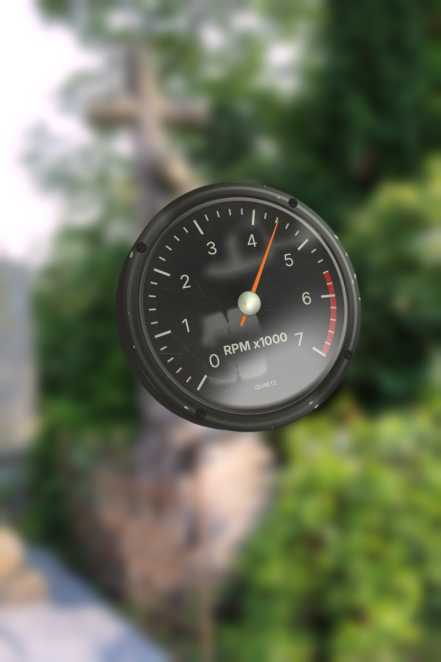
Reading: 4400 rpm
